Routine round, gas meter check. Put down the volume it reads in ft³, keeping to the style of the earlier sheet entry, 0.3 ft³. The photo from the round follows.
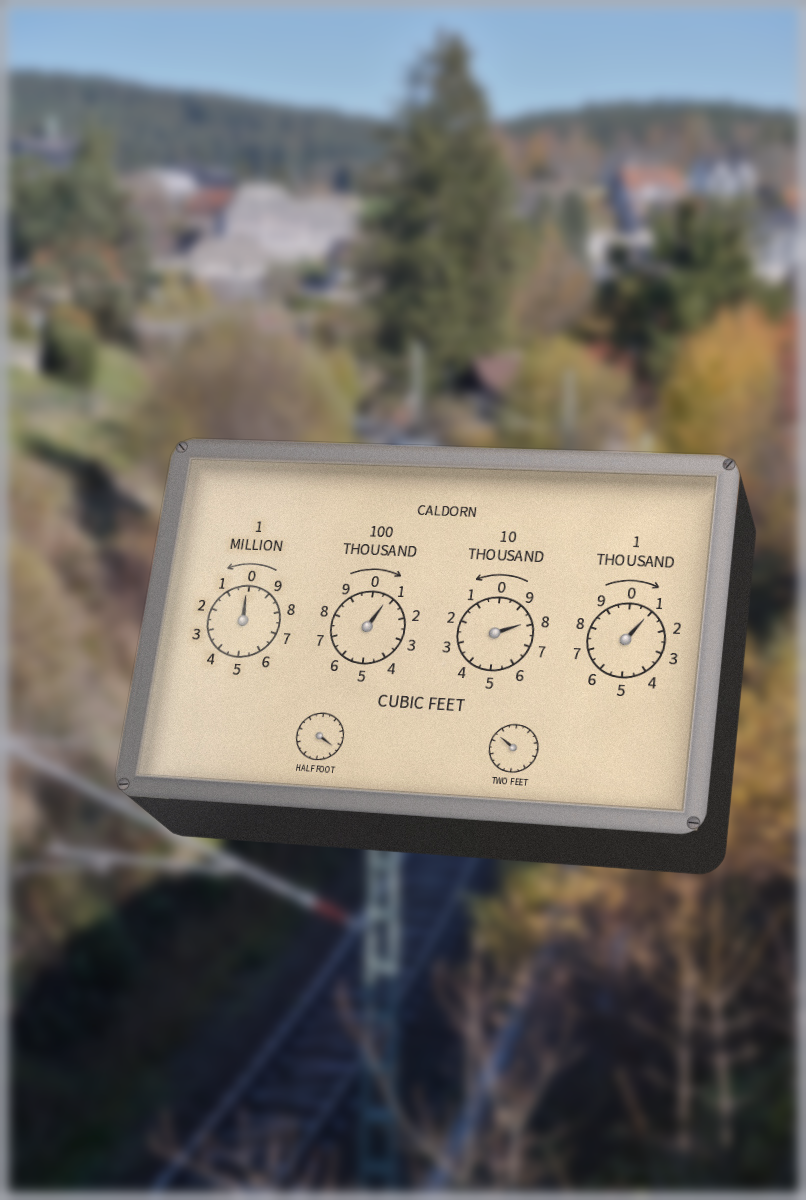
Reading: 8100 ft³
